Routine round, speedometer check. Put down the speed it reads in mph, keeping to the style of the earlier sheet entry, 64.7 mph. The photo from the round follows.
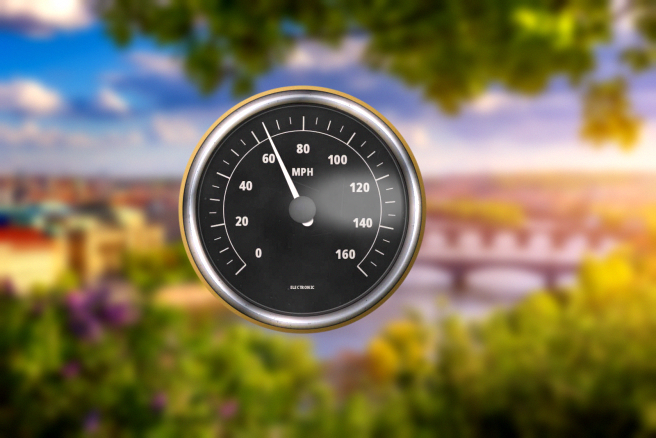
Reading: 65 mph
